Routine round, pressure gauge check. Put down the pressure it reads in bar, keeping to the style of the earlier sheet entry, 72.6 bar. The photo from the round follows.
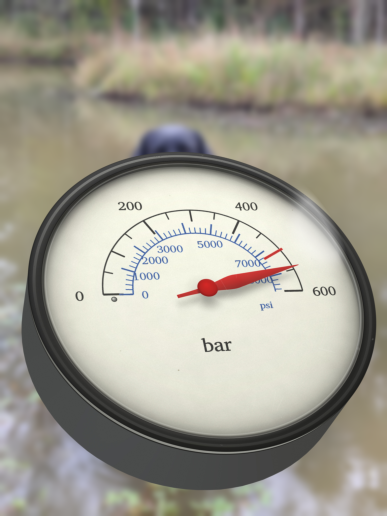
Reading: 550 bar
